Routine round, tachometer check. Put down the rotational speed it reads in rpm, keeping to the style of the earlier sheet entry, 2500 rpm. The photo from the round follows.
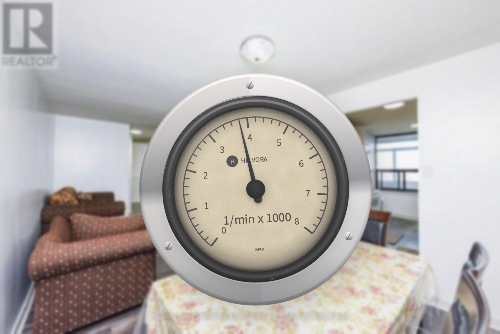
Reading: 3800 rpm
